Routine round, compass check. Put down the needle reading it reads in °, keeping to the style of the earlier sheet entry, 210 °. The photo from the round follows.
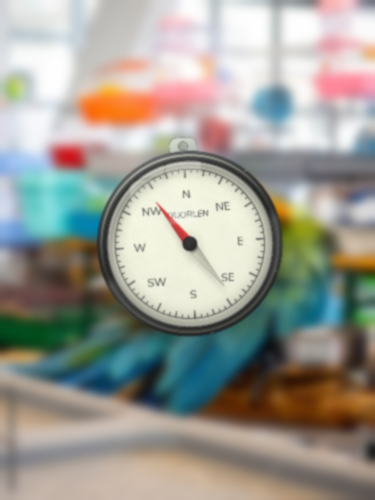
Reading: 325 °
